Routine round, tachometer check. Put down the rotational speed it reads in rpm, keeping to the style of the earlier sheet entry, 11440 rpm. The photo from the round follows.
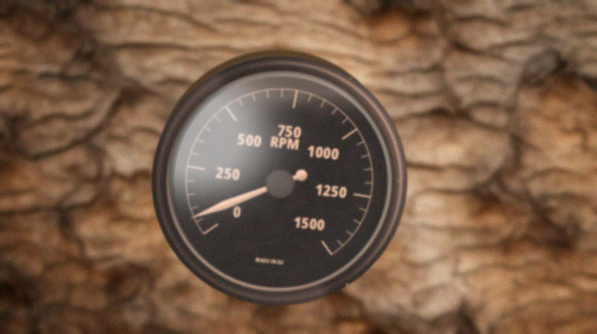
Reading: 75 rpm
